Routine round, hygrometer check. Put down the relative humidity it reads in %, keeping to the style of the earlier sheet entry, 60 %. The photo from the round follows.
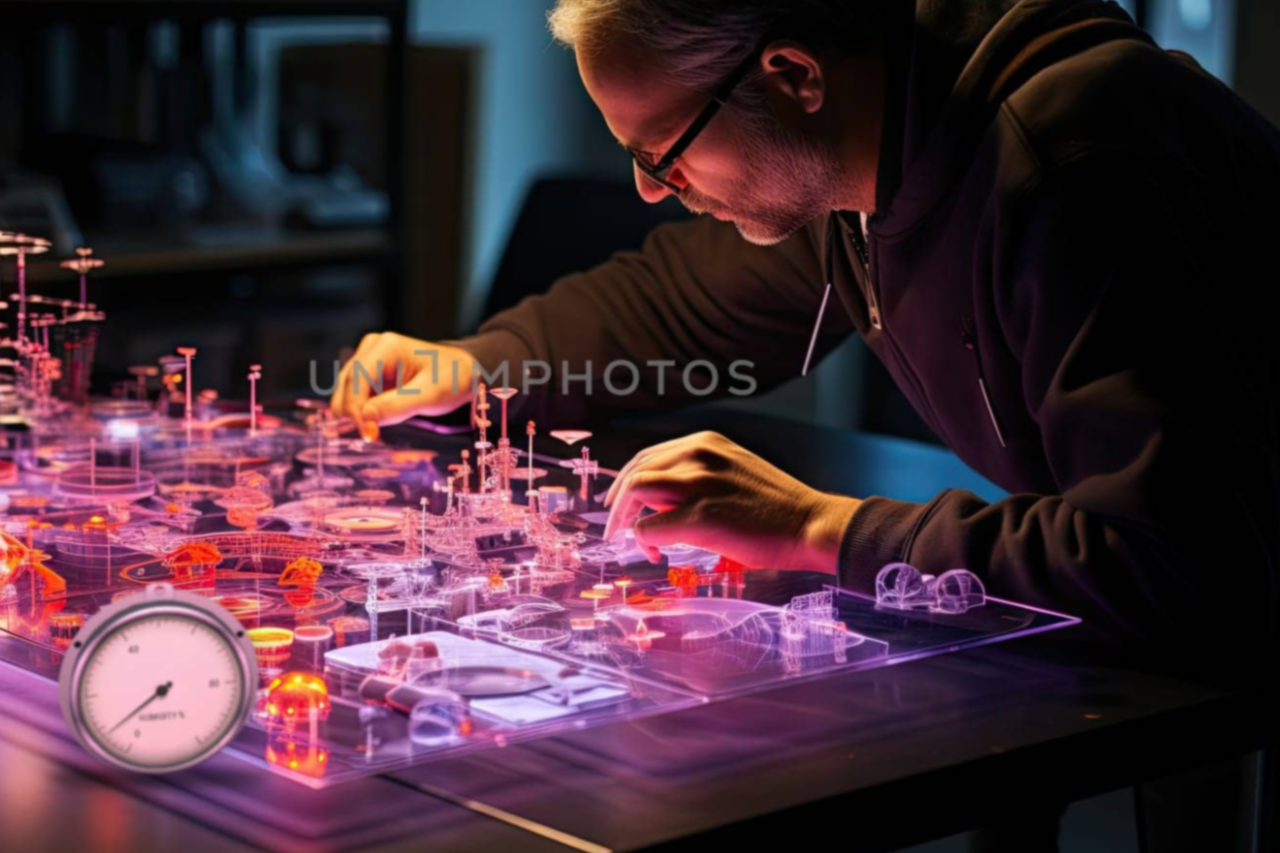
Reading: 8 %
